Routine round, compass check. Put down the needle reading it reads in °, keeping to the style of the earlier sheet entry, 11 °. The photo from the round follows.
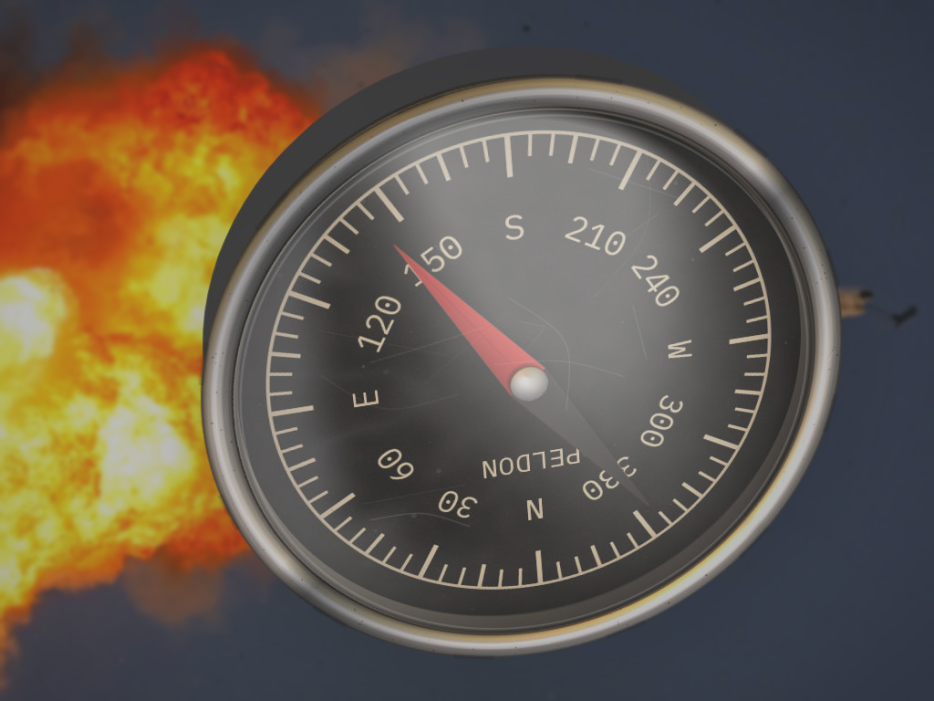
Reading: 145 °
